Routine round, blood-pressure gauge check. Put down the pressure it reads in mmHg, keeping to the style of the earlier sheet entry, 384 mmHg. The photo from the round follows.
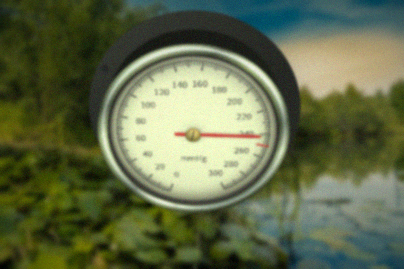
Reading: 240 mmHg
